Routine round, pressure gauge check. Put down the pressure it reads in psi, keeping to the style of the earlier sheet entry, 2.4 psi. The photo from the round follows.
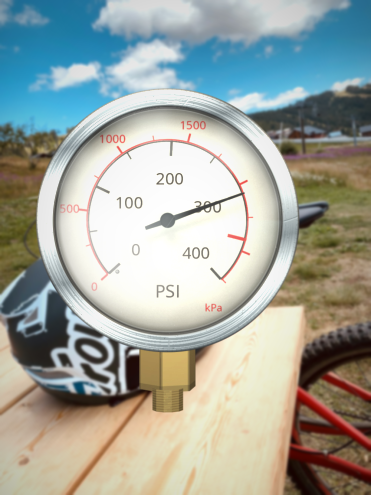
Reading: 300 psi
